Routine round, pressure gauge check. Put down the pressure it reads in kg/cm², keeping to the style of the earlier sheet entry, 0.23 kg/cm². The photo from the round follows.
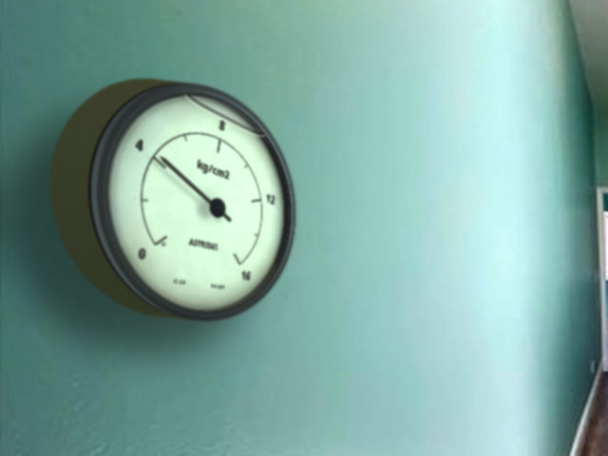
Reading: 4 kg/cm²
